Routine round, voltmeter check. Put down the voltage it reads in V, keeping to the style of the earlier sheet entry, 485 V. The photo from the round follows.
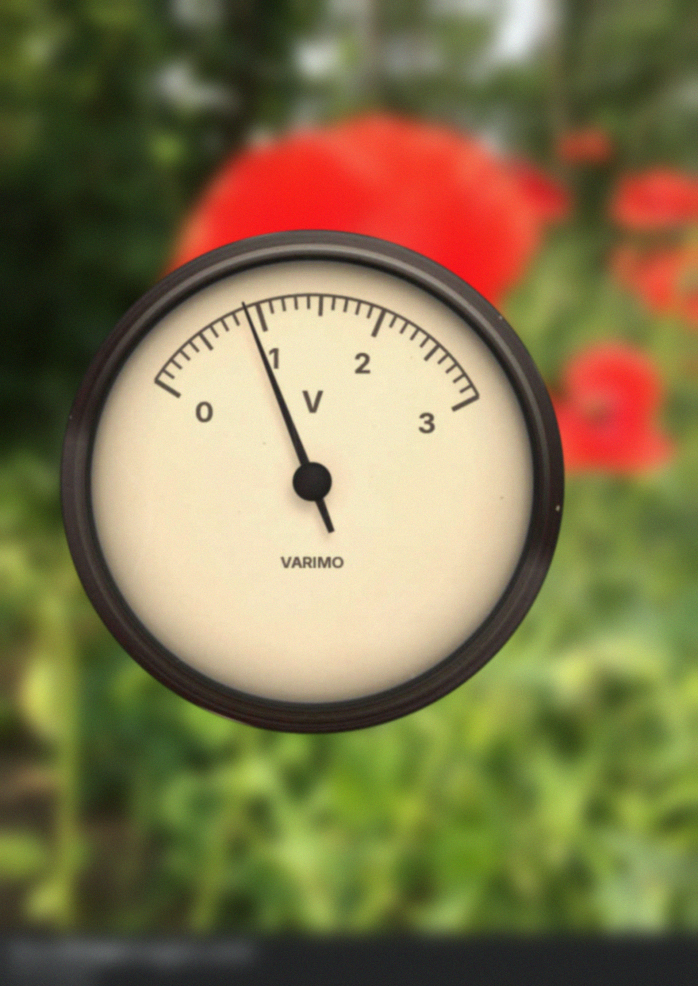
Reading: 0.9 V
